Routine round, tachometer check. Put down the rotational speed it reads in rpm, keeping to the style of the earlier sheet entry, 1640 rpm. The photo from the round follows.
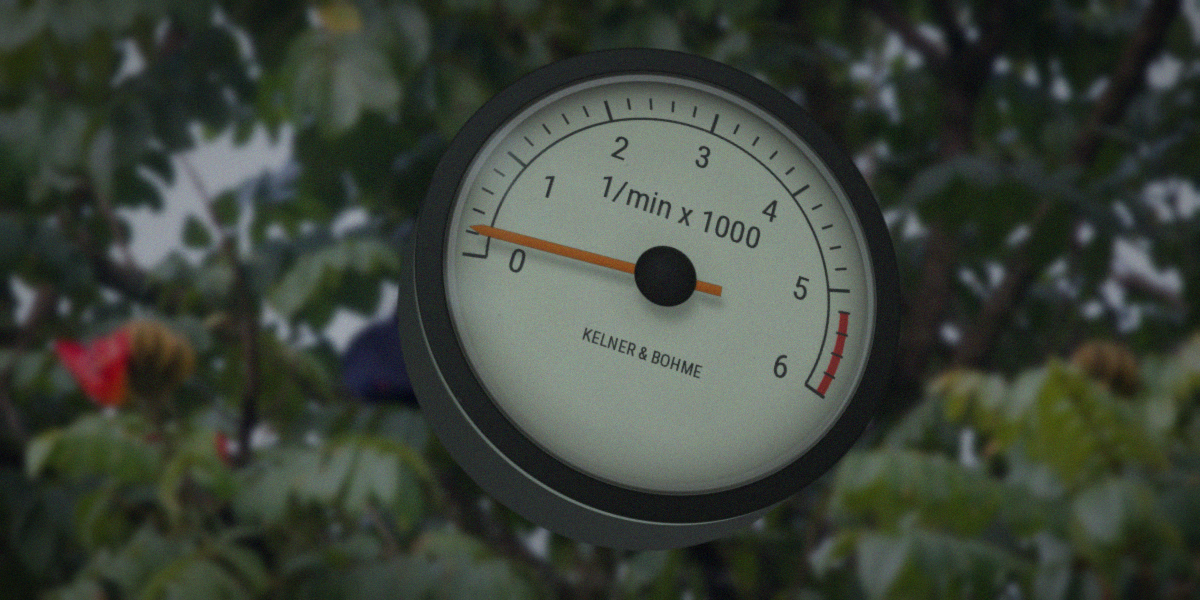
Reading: 200 rpm
